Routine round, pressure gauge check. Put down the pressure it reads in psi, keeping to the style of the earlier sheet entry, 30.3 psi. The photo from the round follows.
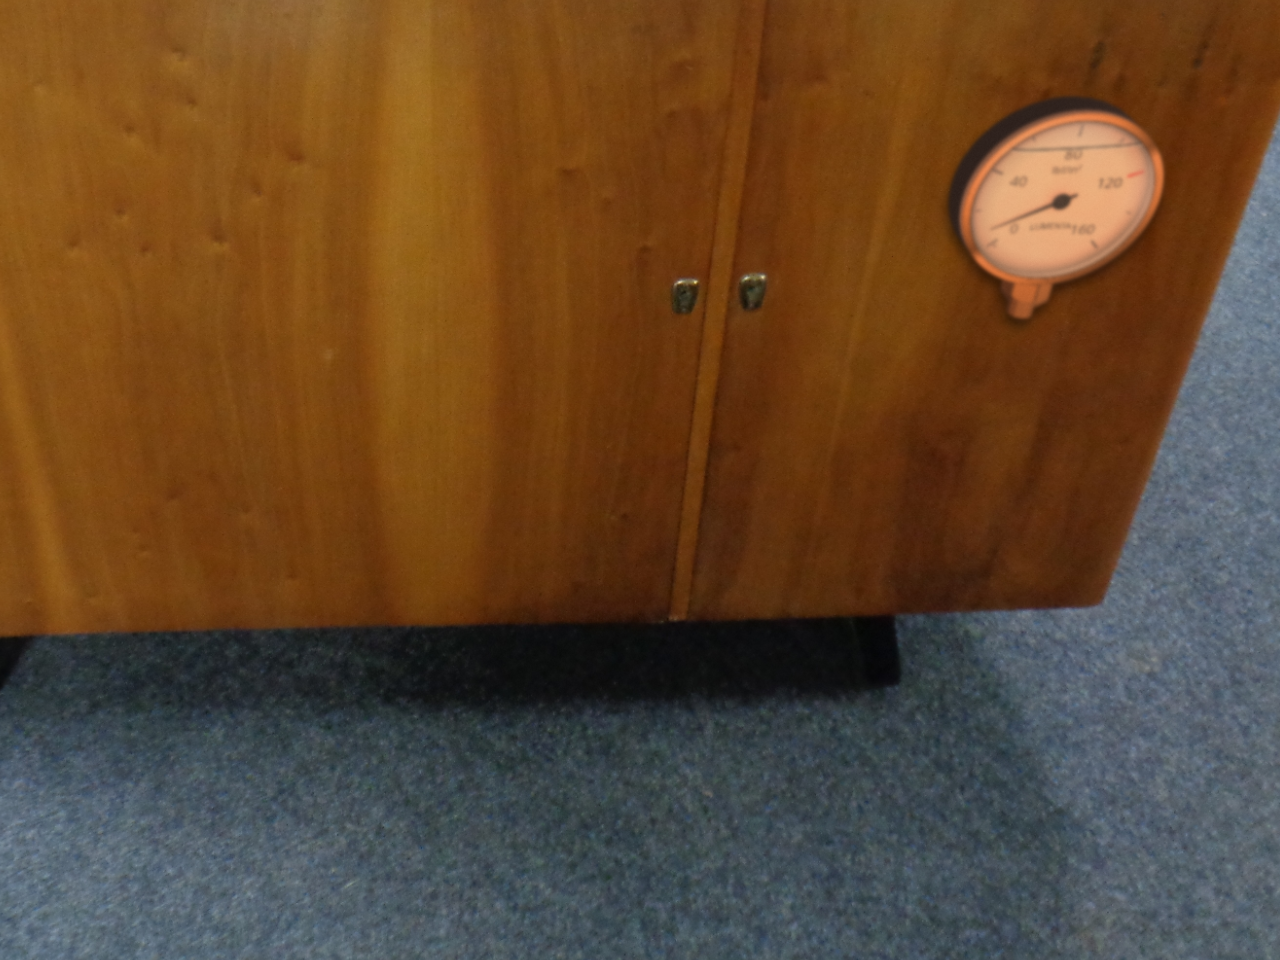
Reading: 10 psi
